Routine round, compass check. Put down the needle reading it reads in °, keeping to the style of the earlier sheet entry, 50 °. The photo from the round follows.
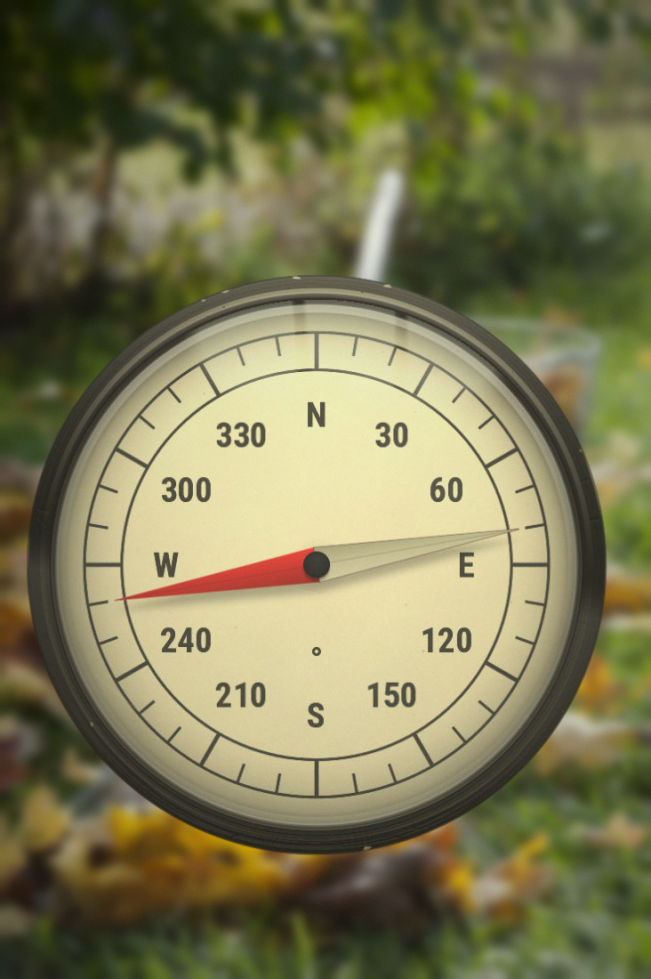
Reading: 260 °
